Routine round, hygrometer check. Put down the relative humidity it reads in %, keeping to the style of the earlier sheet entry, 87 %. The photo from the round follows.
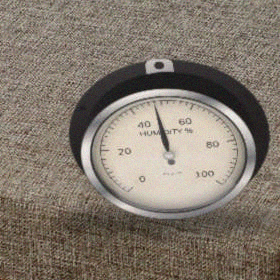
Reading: 48 %
